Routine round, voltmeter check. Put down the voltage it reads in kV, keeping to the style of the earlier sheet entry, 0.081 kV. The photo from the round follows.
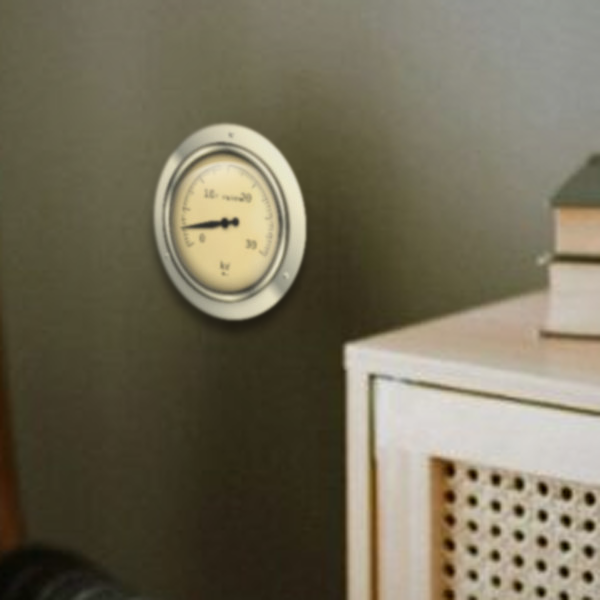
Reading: 2.5 kV
